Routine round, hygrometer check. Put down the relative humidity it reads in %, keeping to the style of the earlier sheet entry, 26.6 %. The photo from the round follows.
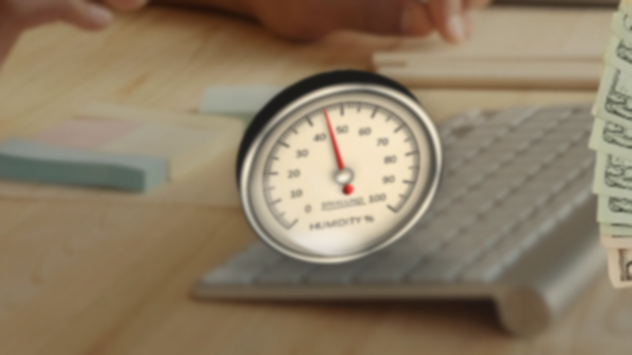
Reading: 45 %
